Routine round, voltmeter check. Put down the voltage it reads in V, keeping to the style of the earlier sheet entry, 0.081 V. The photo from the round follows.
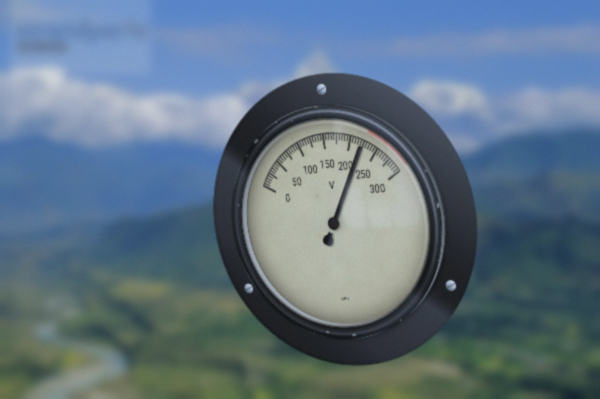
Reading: 225 V
